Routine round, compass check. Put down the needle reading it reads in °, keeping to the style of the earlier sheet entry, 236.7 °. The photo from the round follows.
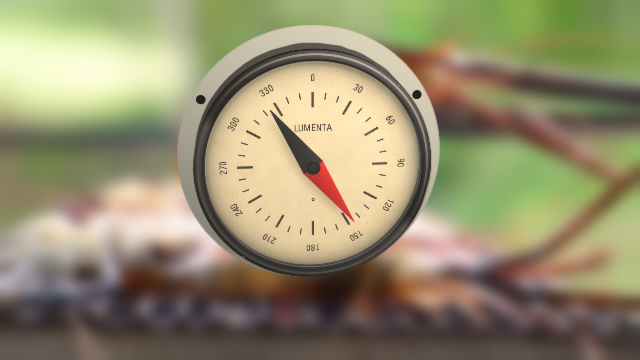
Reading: 145 °
